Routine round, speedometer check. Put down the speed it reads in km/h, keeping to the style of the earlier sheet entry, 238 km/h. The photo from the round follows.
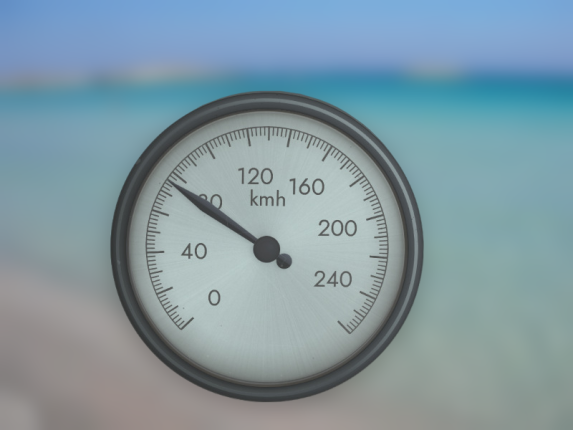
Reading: 76 km/h
